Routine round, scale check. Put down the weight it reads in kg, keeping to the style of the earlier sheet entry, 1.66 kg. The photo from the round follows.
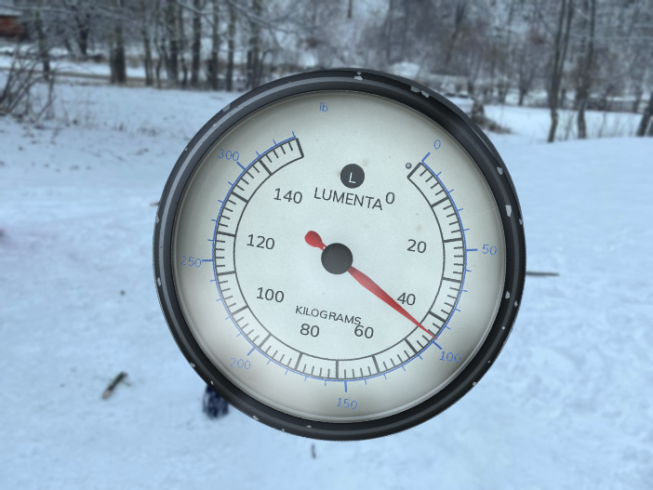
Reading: 44 kg
